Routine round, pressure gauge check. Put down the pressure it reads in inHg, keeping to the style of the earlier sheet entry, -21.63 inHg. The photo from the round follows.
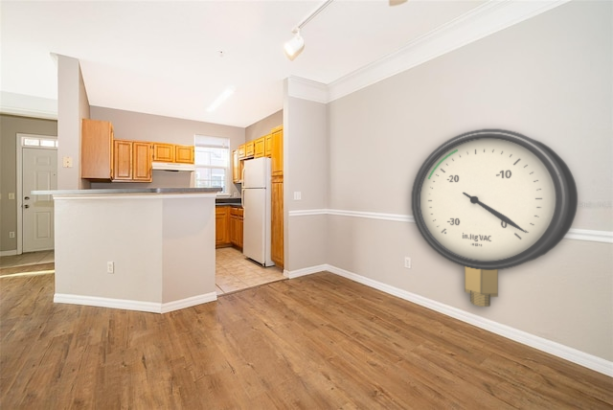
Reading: -1 inHg
